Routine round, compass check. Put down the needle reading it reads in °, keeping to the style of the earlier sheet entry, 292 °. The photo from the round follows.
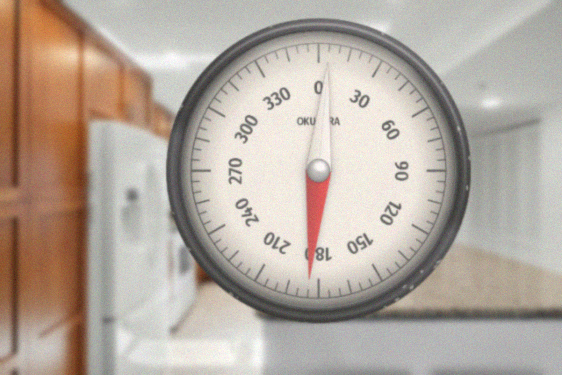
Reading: 185 °
